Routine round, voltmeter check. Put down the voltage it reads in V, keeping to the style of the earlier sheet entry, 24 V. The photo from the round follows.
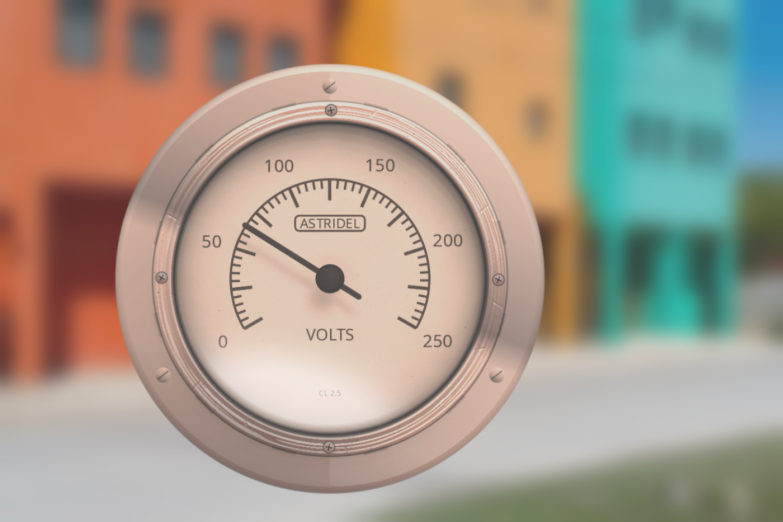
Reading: 65 V
